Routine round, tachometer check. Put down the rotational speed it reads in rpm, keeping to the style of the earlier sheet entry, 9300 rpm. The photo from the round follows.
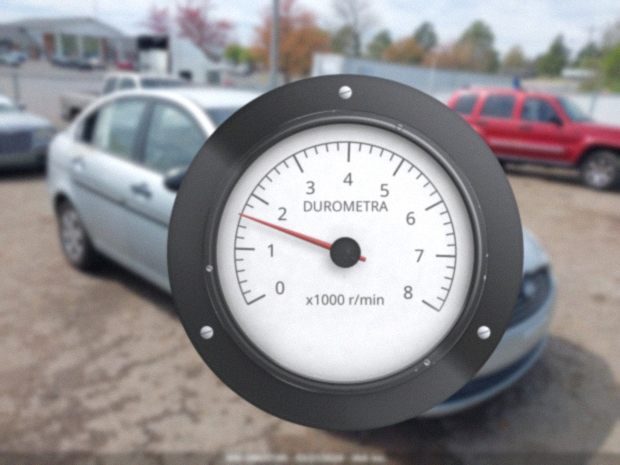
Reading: 1600 rpm
